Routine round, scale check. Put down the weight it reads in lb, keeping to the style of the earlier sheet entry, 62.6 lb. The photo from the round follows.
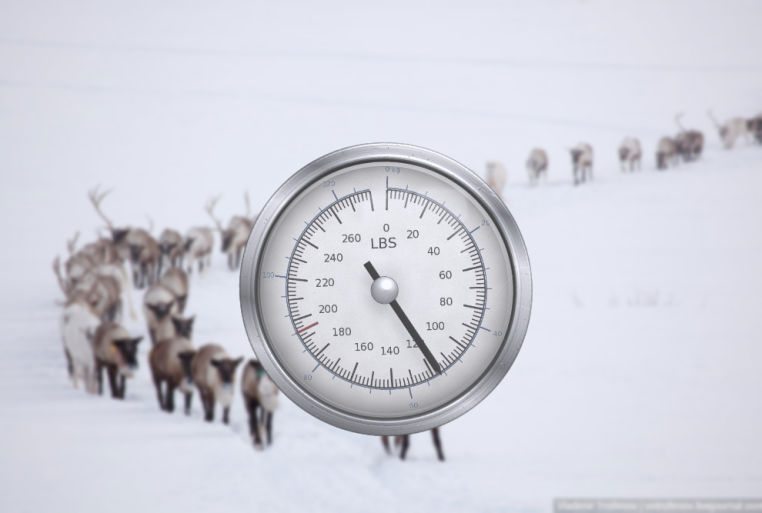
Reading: 116 lb
